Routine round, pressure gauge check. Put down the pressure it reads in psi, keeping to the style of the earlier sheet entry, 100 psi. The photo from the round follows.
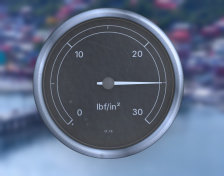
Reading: 25 psi
